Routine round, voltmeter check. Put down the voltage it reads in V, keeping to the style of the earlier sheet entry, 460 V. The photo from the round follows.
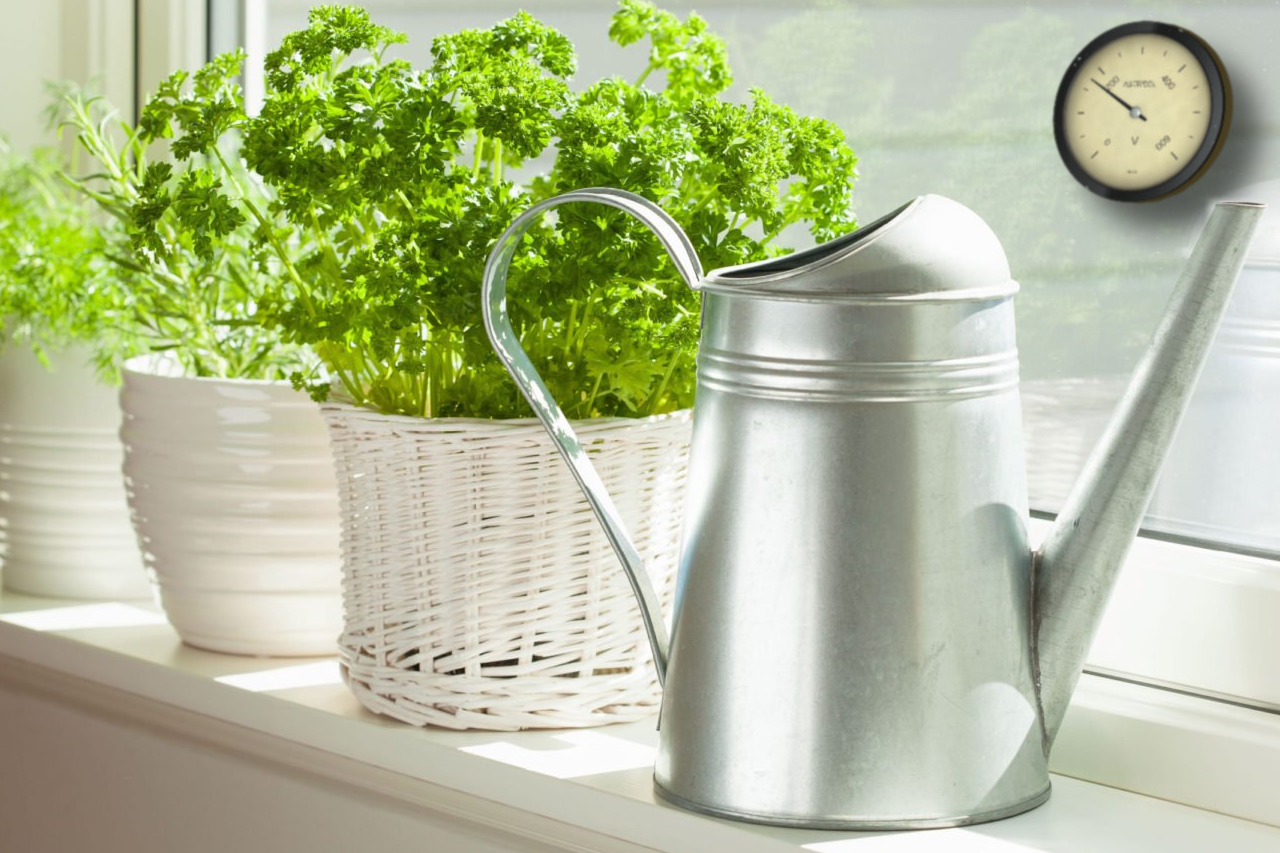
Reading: 175 V
